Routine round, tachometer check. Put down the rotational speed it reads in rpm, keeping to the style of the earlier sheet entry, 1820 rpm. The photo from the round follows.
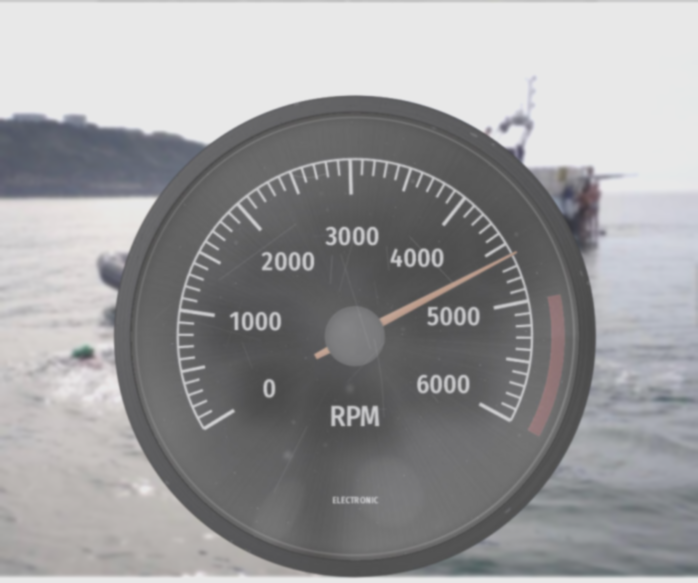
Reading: 4600 rpm
